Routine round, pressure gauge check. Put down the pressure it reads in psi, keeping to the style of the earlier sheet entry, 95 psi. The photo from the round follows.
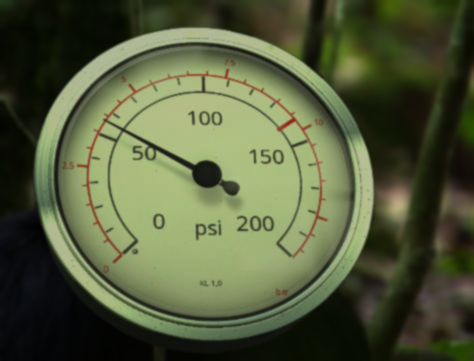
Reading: 55 psi
